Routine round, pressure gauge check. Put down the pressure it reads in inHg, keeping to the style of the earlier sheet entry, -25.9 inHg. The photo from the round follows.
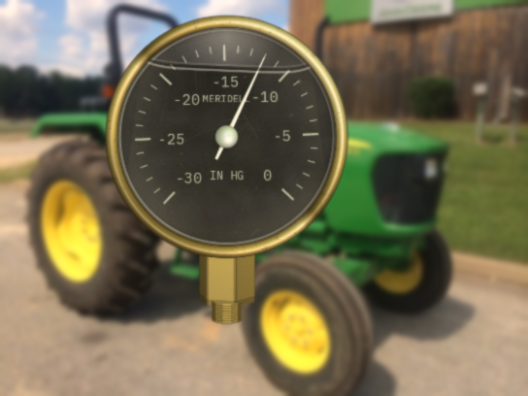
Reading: -12 inHg
